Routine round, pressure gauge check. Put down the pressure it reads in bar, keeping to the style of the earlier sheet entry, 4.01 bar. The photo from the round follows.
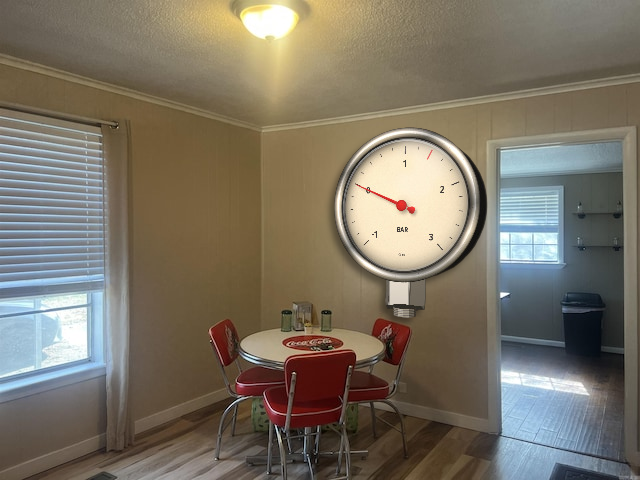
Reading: 0 bar
